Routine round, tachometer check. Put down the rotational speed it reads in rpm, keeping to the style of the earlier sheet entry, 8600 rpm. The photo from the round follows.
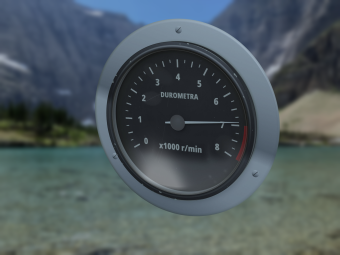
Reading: 6875 rpm
